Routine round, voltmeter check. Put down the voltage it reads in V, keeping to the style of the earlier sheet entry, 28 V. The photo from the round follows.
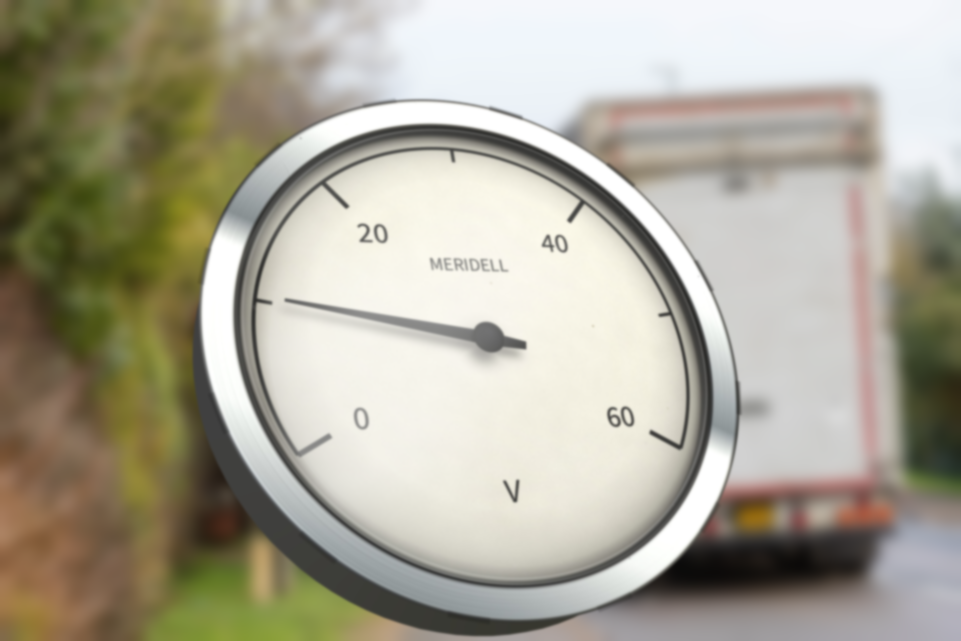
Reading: 10 V
